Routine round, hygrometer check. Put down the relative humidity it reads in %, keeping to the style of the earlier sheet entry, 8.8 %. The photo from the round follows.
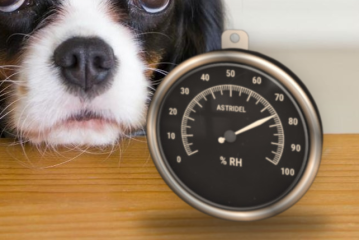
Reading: 75 %
